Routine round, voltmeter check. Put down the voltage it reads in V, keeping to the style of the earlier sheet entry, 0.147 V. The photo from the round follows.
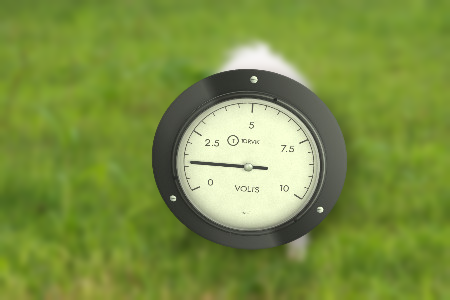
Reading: 1.25 V
